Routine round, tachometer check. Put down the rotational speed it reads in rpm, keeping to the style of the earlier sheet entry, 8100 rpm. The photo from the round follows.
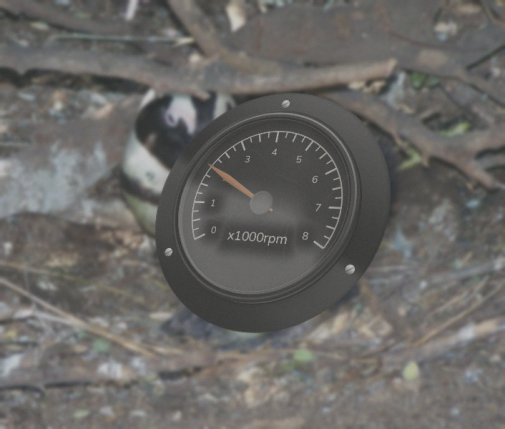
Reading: 2000 rpm
